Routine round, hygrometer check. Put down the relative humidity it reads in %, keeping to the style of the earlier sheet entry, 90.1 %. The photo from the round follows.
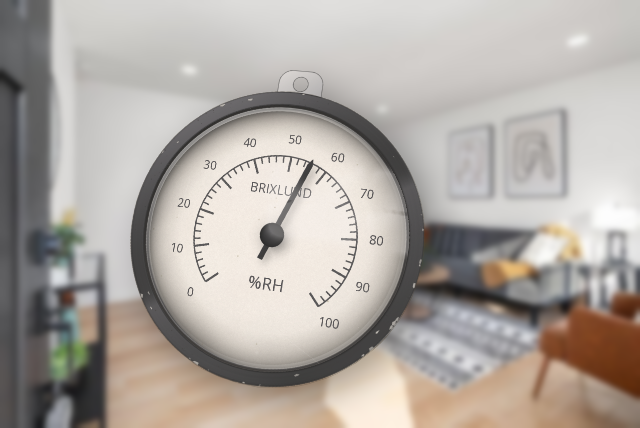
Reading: 56 %
